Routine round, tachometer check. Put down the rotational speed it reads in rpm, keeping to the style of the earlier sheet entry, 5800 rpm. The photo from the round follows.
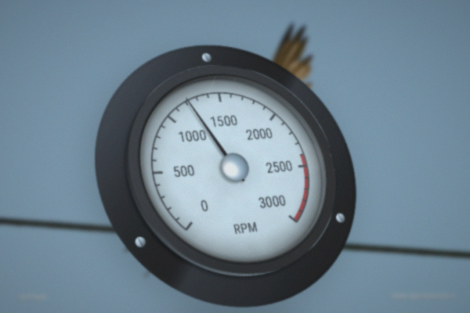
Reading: 1200 rpm
